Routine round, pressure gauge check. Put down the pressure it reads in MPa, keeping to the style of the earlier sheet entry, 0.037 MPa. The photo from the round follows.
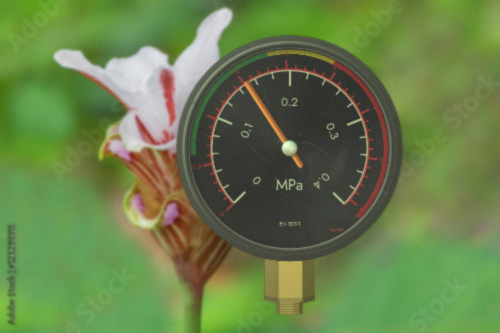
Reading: 0.15 MPa
